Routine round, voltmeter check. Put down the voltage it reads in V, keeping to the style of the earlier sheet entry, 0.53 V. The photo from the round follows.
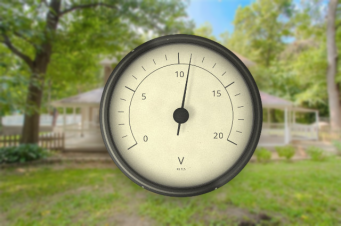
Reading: 11 V
